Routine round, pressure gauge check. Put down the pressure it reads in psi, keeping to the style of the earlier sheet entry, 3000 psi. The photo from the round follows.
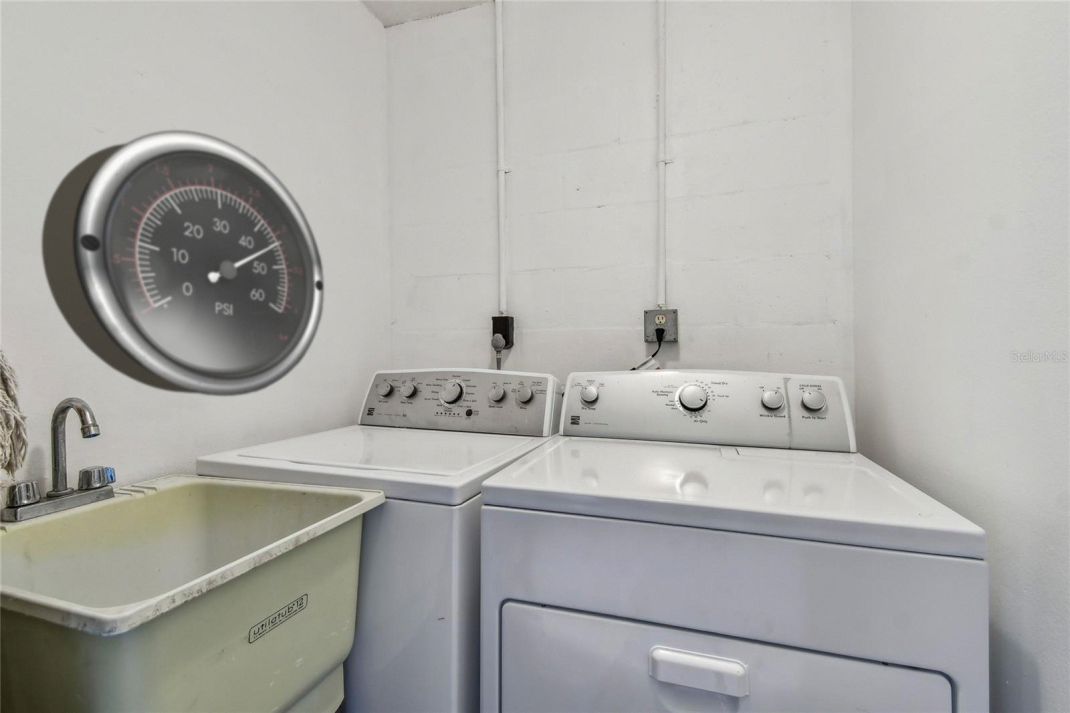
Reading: 45 psi
